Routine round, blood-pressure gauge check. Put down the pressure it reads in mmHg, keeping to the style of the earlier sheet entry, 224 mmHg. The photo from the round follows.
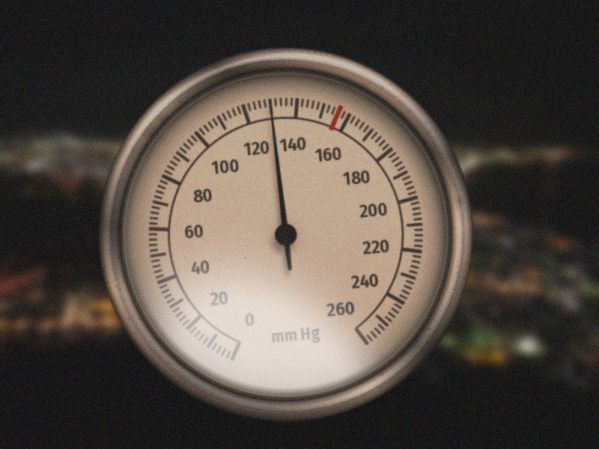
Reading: 130 mmHg
